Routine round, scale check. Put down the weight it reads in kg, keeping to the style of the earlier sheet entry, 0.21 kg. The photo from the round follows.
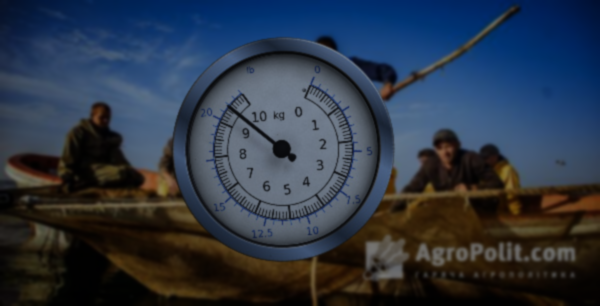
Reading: 9.5 kg
